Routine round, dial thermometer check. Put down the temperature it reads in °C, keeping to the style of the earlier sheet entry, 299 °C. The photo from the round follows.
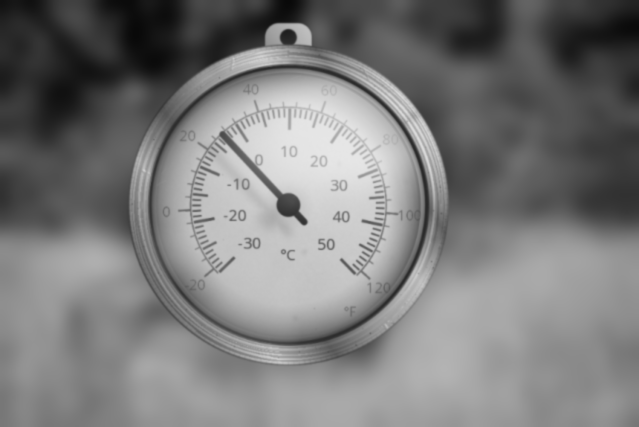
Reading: -3 °C
